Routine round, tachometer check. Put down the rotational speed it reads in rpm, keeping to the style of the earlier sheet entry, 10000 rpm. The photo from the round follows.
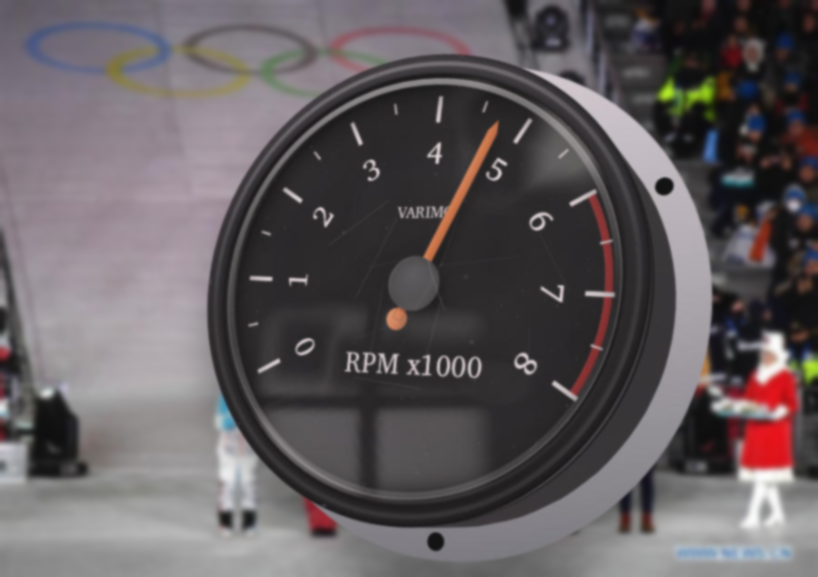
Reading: 4750 rpm
